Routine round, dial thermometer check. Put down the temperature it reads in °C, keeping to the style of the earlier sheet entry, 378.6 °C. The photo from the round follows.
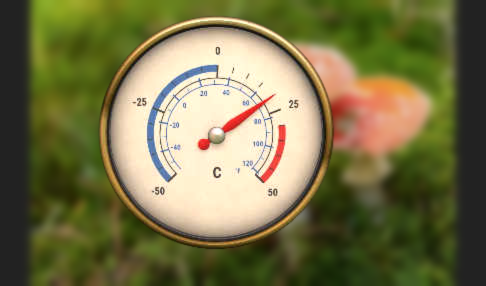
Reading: 20 °C
